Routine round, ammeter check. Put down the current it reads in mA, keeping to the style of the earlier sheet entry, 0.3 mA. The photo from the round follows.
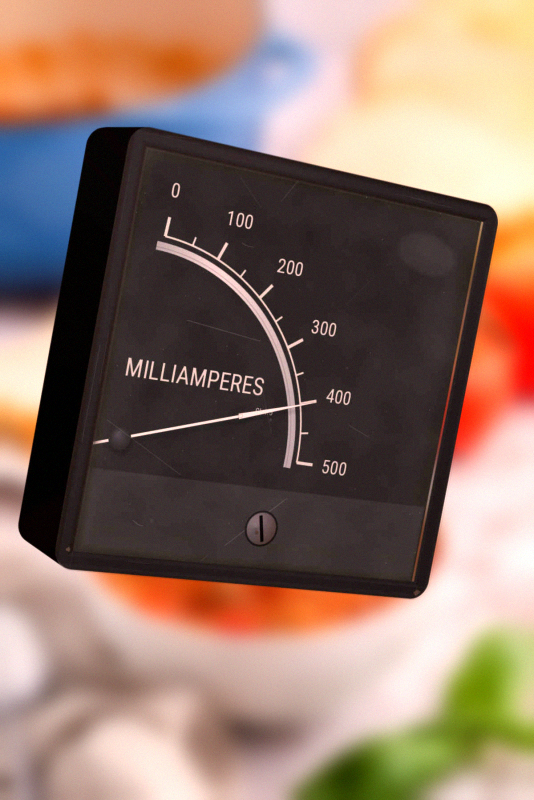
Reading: 400 mA
